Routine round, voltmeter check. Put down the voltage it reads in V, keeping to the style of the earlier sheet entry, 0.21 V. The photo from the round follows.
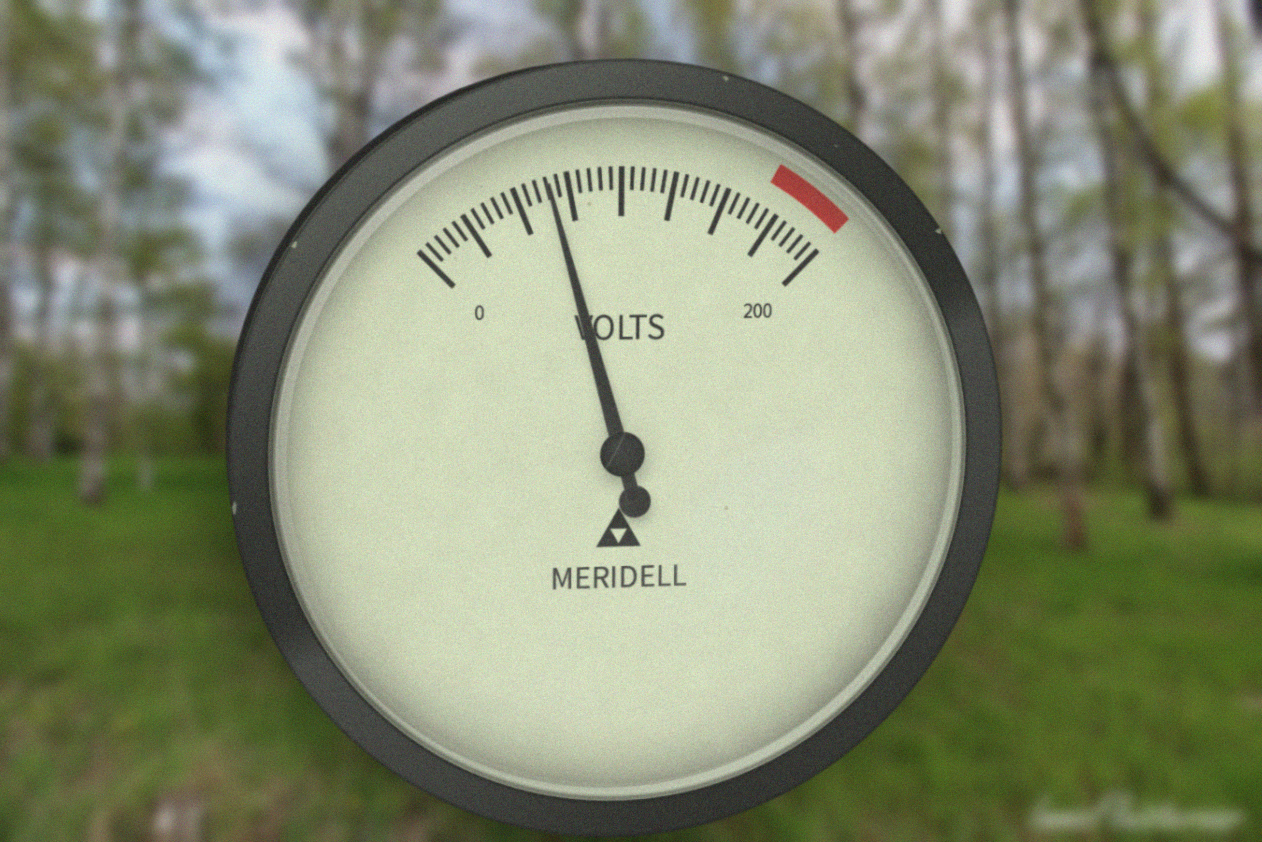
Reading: 65 V
